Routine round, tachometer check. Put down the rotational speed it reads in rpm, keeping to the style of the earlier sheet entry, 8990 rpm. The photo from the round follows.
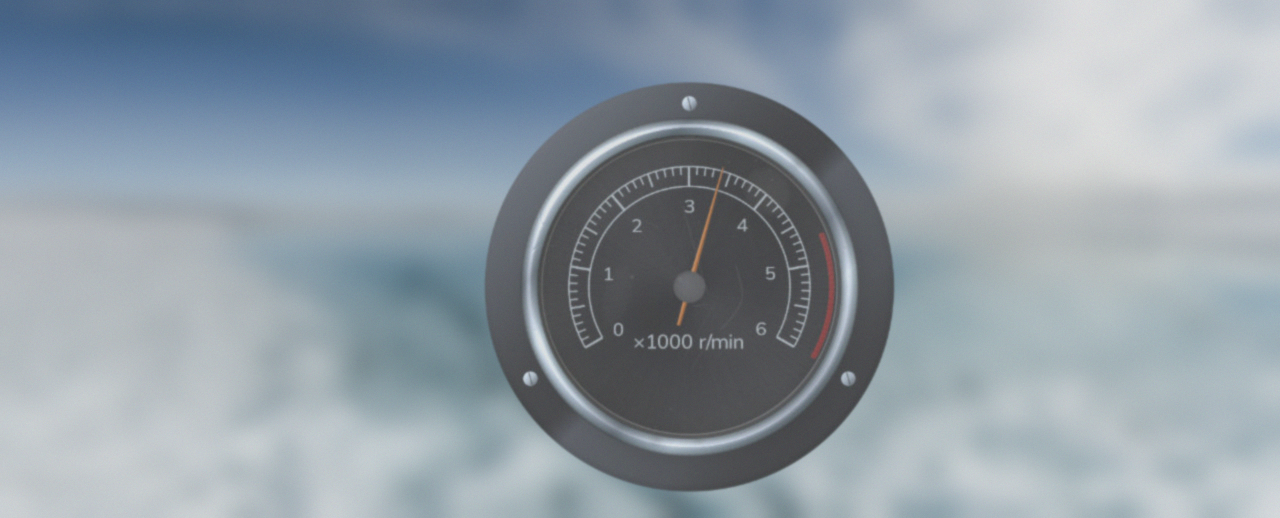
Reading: 3400 rpm
